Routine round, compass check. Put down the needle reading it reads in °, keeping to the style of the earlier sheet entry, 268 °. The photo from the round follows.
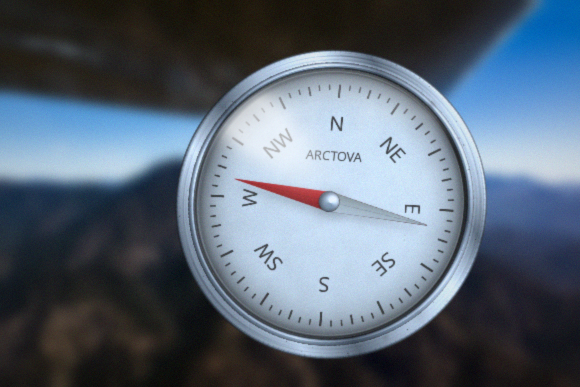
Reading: 280 °
